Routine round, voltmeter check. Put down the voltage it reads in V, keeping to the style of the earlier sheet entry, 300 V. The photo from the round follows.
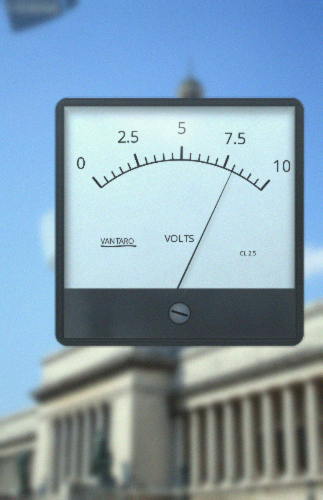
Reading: 8 V
